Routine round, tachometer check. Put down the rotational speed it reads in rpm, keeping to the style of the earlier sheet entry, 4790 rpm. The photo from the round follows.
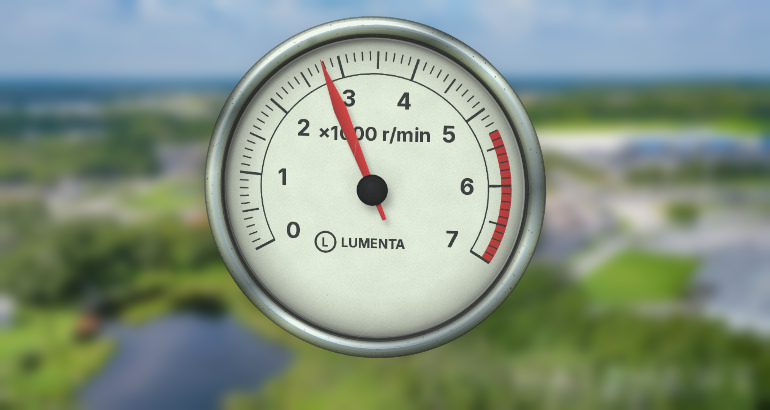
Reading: 2800 rpm
